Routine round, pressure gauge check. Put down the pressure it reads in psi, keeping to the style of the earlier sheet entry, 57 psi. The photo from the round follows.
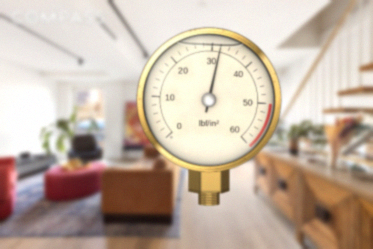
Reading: 32 psi
